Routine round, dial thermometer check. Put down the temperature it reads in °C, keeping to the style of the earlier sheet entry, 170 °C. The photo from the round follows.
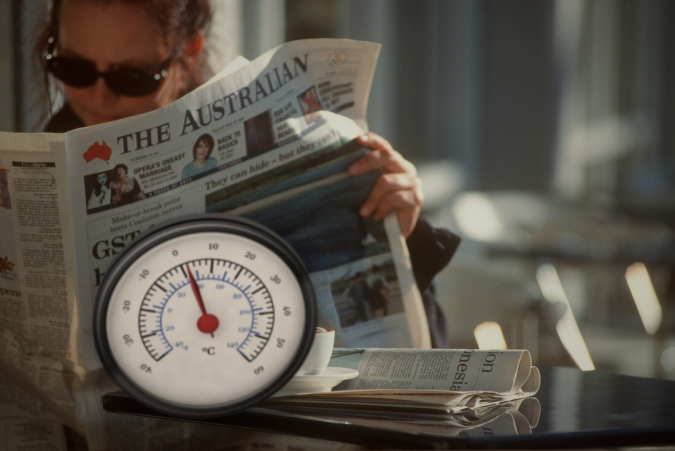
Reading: 2 °C
